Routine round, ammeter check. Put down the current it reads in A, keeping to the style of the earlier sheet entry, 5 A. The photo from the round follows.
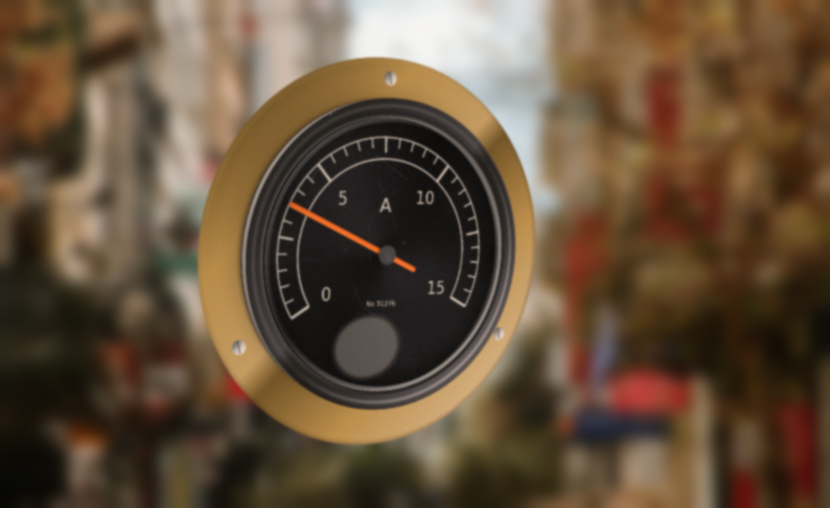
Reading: 3.5 A
